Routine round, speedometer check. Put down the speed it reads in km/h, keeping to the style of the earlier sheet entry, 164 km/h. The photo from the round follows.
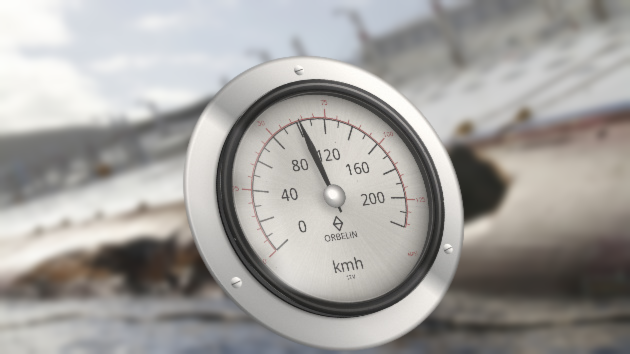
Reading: 100 km/h
